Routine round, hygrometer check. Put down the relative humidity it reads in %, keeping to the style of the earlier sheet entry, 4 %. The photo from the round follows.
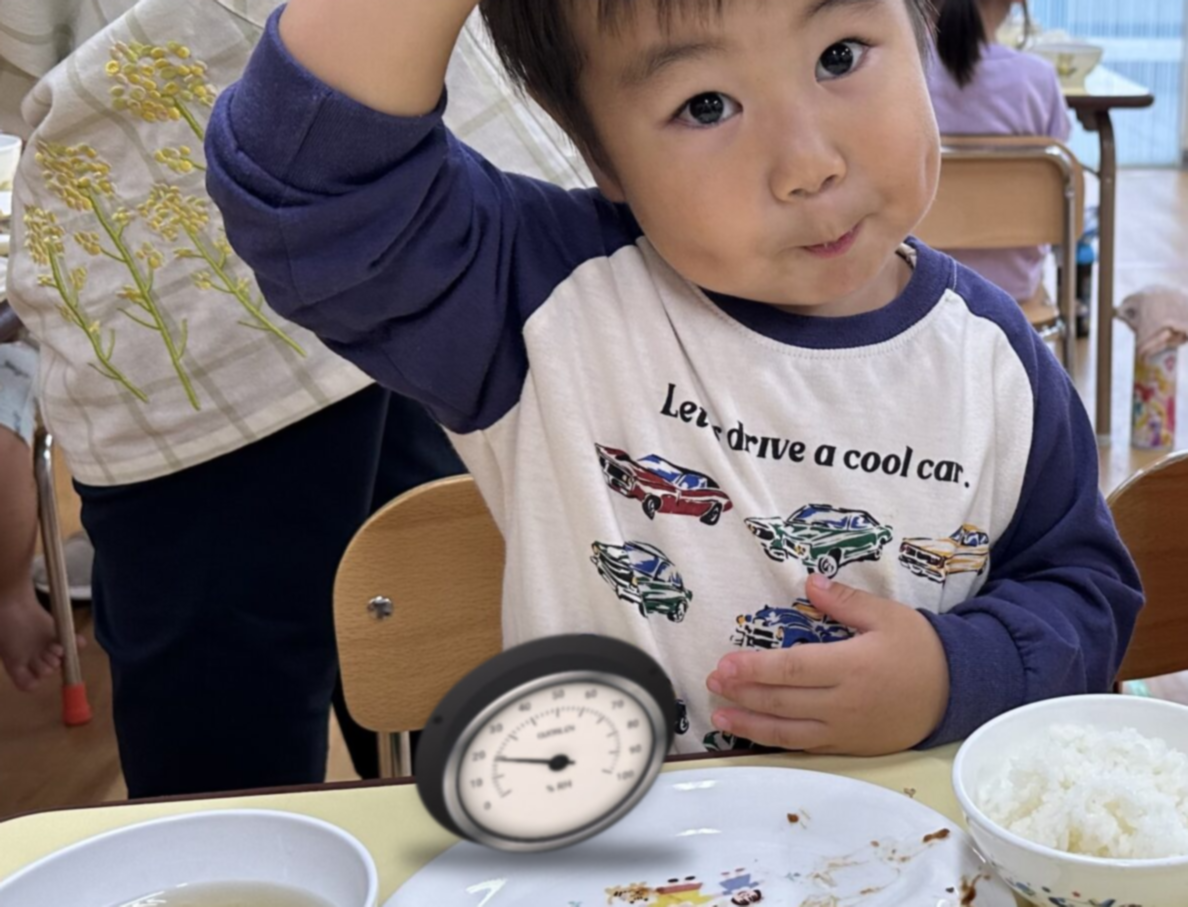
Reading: 20 %
